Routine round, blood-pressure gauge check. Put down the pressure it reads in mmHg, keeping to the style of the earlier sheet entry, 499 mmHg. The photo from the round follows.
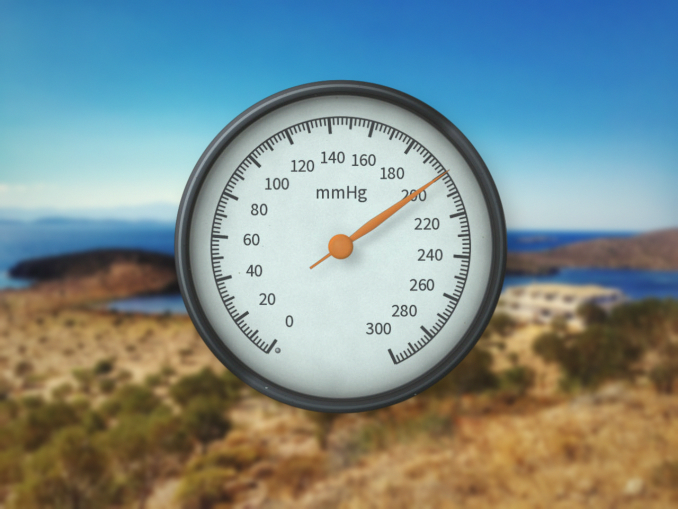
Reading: 200 mmHg
